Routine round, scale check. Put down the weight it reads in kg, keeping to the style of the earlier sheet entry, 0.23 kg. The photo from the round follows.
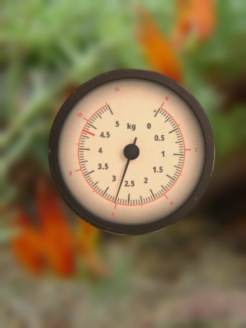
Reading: 2.75 kg
